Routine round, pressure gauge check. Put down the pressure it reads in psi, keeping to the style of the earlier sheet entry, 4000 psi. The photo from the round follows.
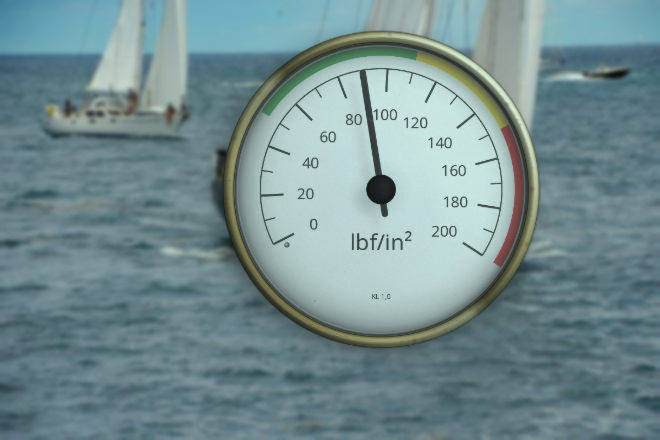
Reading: 90 psi
